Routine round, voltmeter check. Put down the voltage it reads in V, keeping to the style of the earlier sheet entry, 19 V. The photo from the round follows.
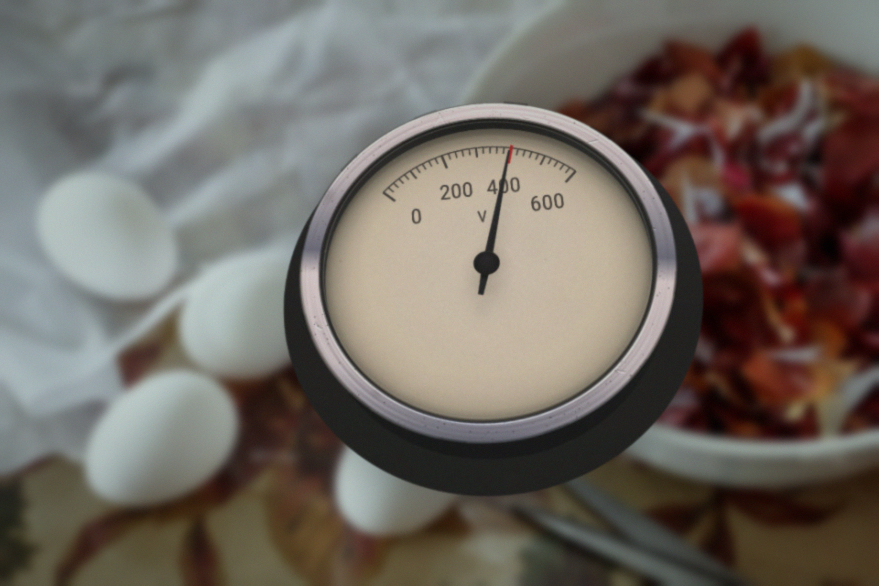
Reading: 400 V
